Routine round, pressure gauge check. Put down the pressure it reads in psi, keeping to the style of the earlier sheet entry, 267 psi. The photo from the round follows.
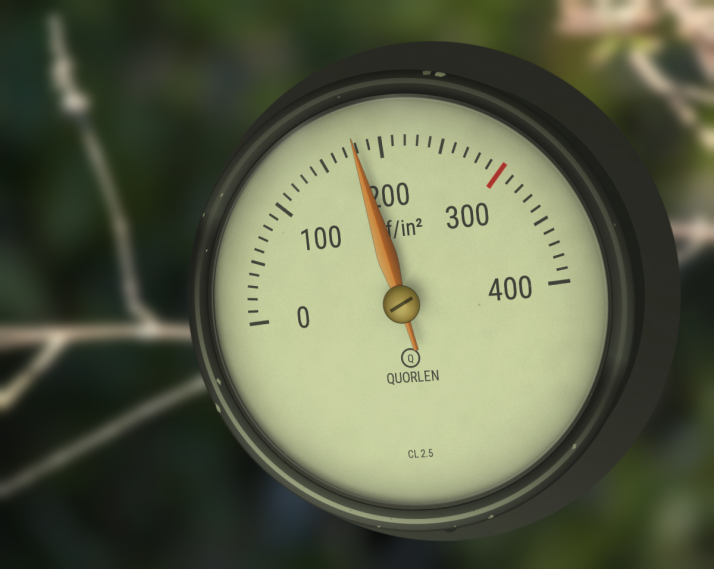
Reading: 180 psi
